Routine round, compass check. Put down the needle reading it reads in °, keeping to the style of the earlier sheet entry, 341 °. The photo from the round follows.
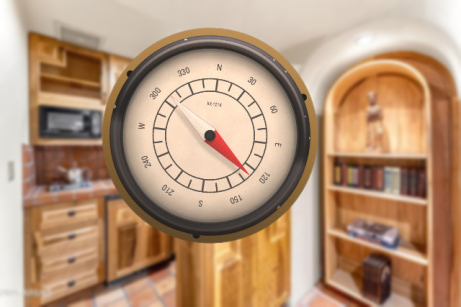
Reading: 127.5 °
